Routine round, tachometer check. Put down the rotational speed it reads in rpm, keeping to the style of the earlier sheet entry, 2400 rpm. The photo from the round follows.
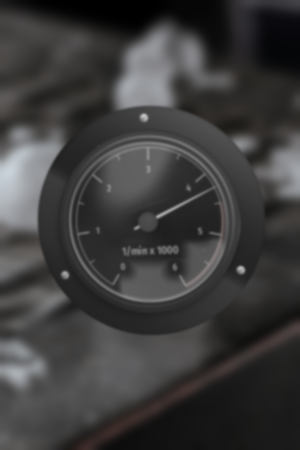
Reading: 4250 rpm
